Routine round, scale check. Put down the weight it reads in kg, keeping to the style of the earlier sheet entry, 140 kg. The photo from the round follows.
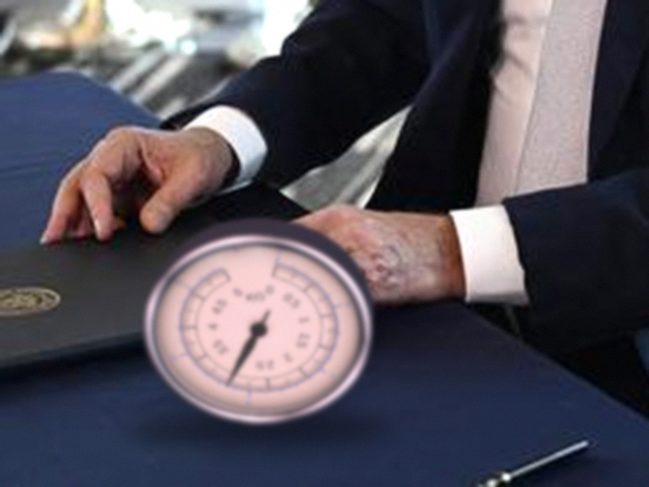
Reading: 3 kg
